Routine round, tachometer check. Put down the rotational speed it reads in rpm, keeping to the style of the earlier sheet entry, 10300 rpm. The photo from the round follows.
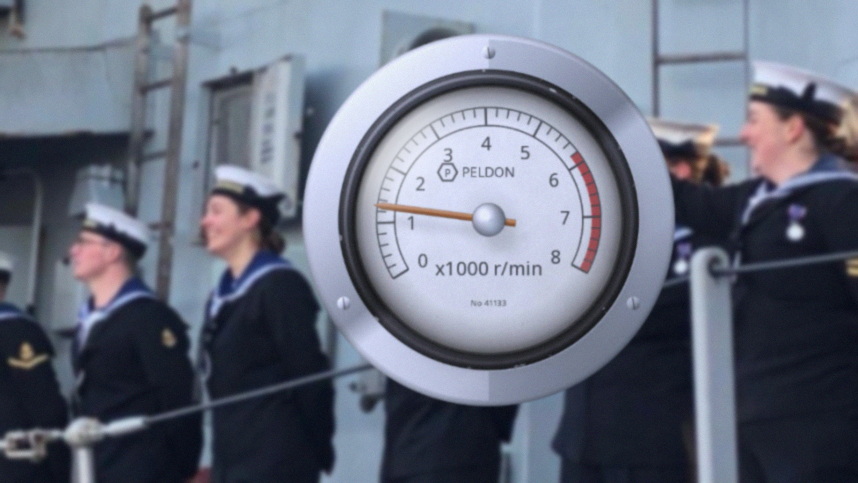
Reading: 1300 rpm
